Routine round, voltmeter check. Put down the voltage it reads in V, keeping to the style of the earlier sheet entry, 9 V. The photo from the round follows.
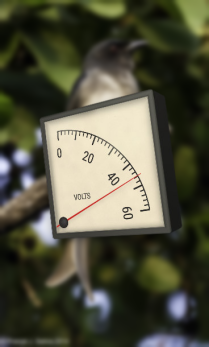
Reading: 46 V
